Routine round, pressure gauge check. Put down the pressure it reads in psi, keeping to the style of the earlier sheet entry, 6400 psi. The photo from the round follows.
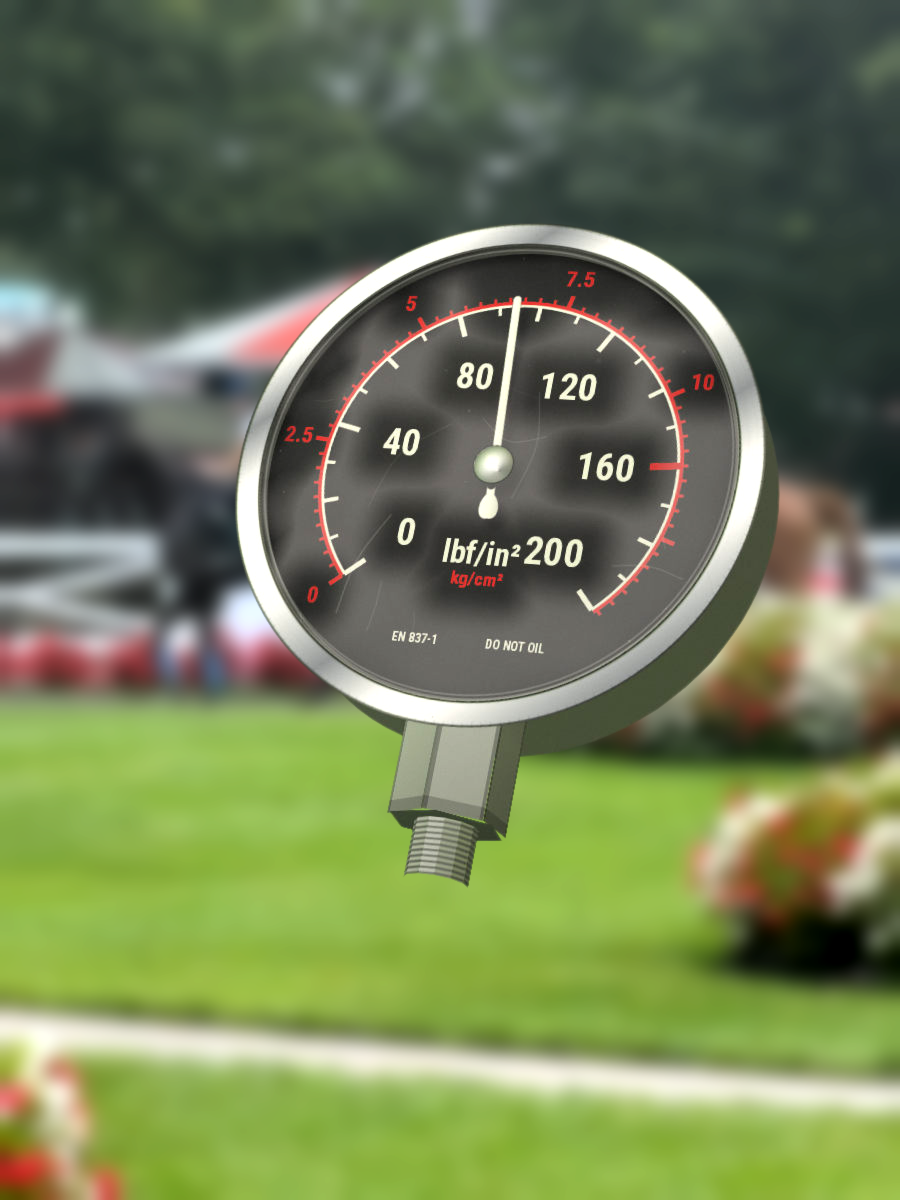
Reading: 95 psi
